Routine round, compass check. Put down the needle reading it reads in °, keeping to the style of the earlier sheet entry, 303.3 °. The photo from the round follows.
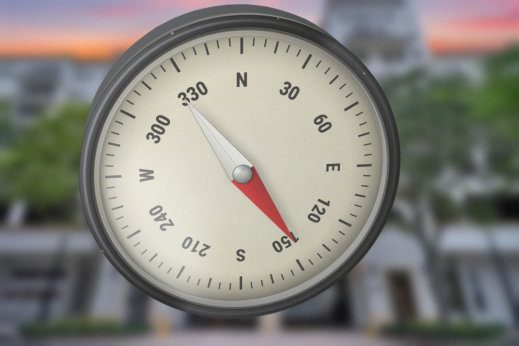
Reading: 145 °
